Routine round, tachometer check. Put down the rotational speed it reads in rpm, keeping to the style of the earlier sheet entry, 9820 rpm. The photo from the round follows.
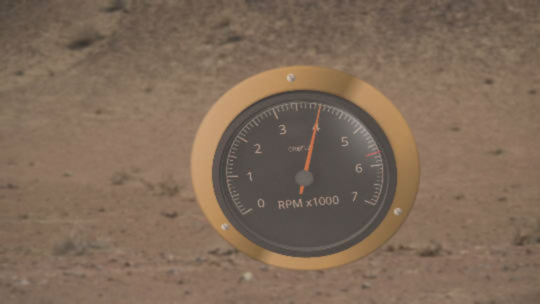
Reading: 4000 rpm
